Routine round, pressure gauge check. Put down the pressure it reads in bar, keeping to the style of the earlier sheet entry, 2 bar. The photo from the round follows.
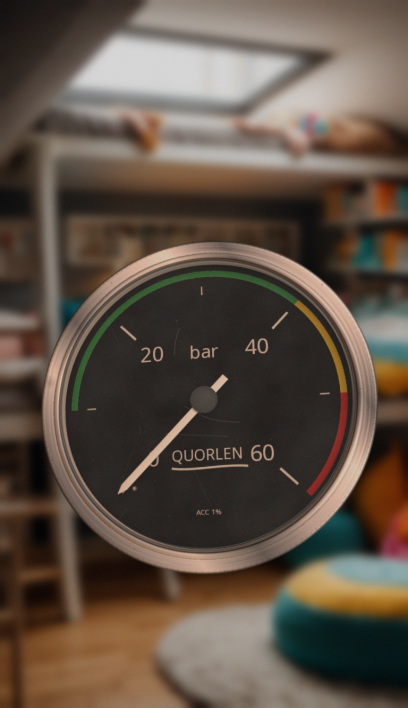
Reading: 0 bar
